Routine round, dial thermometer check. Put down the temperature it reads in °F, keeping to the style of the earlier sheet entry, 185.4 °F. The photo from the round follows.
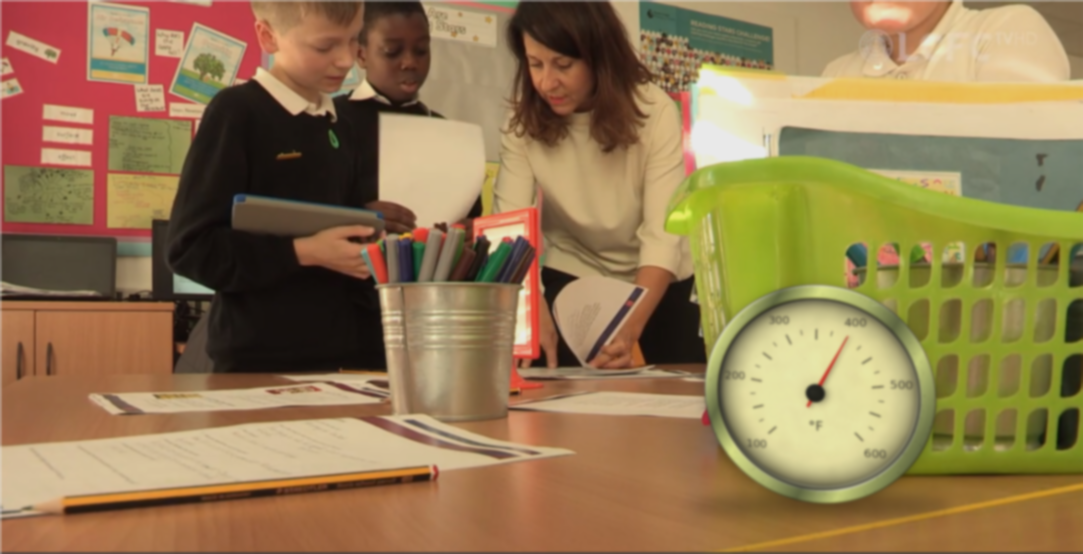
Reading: 400 °F
